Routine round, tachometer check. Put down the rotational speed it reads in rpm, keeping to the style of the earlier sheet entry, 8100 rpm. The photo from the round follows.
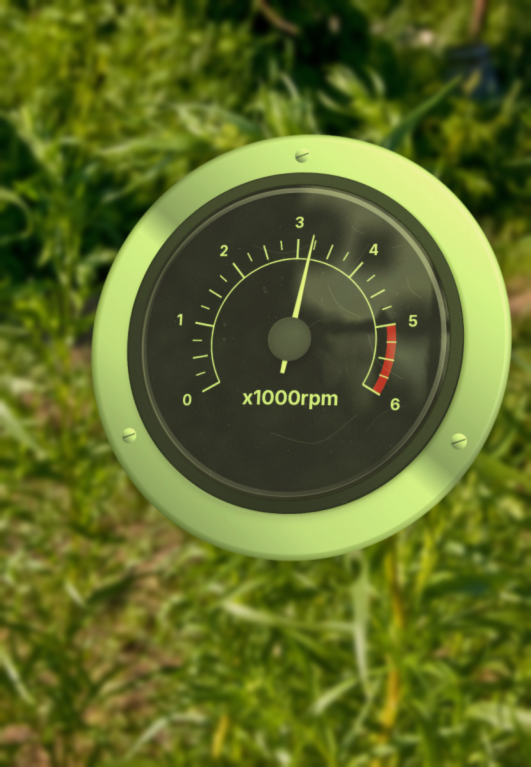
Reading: 3250 rpm
